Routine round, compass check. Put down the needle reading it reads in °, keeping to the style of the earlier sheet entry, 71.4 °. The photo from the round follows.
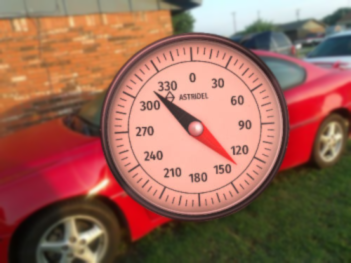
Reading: 135 °
